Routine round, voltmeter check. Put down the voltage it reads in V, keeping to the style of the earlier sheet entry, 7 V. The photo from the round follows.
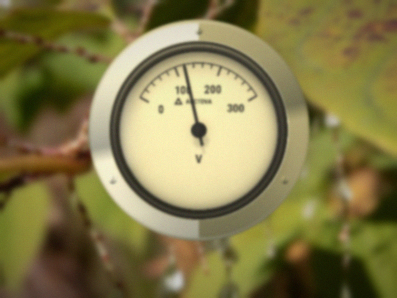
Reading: 120 V
